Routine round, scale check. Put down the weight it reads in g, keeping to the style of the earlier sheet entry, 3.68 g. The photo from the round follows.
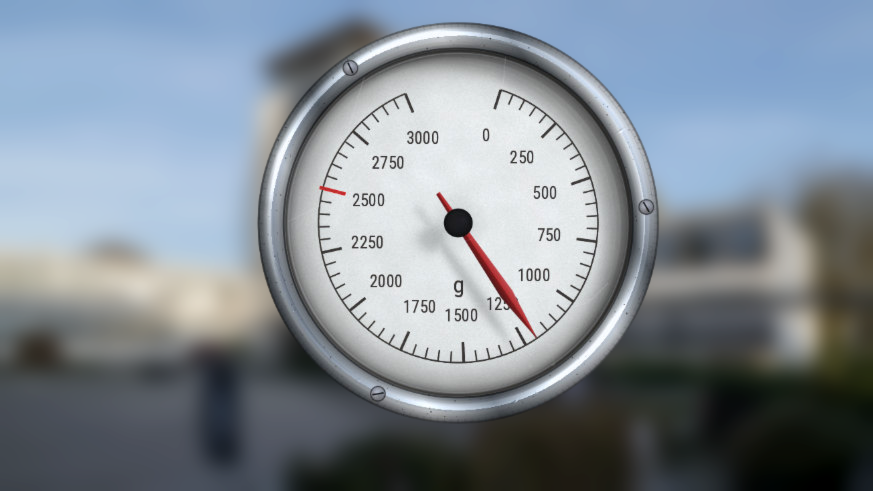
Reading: 1200 g
